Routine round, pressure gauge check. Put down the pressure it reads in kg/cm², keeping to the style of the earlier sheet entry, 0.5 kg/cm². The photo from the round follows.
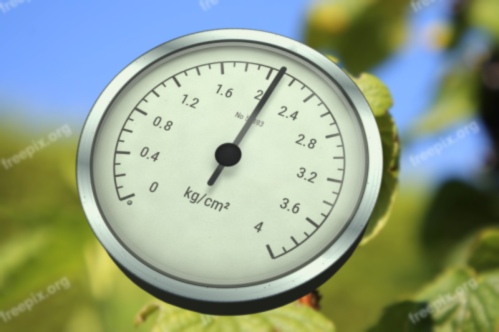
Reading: 2.1 kg/cm²
